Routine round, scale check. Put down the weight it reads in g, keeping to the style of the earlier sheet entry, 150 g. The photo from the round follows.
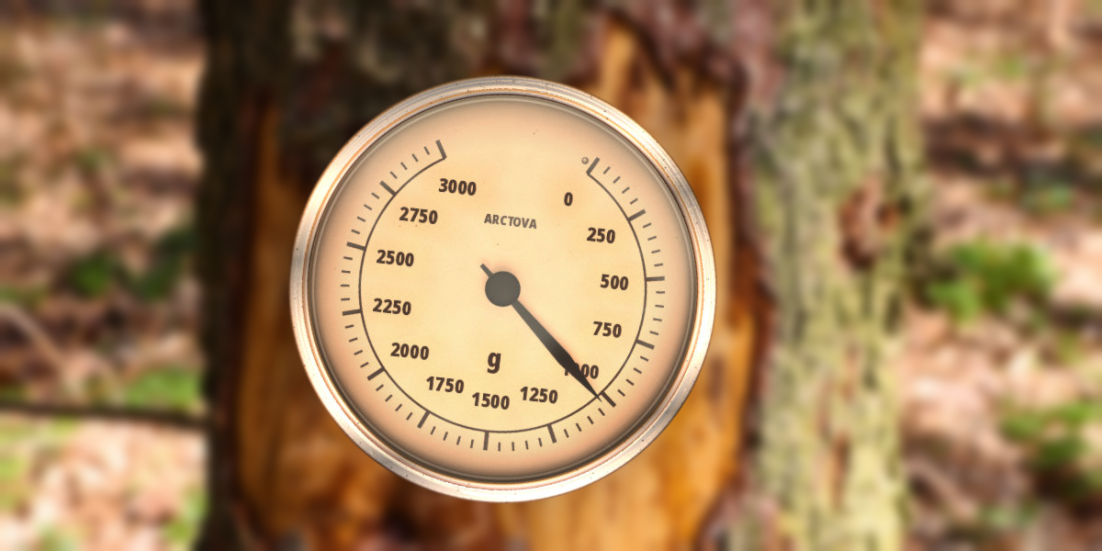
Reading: 1025 g
